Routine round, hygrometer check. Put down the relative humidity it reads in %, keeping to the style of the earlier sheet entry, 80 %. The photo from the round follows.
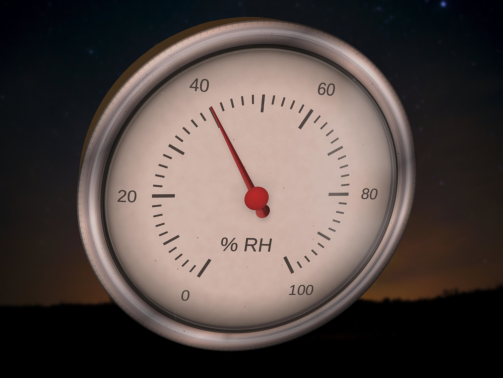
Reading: 40 %
